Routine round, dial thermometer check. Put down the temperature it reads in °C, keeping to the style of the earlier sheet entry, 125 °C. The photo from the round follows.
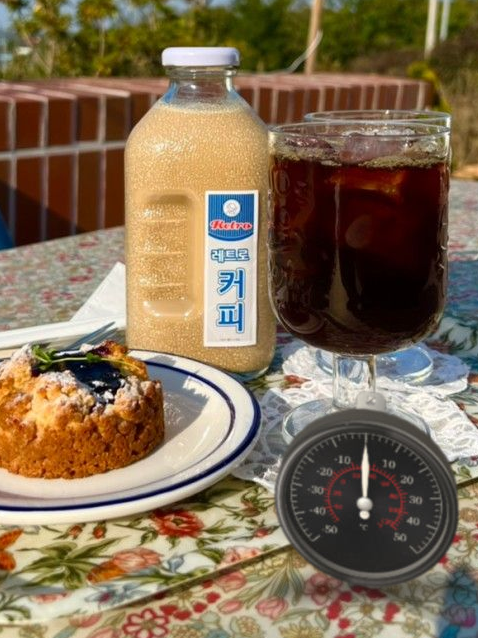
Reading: 0 °C
